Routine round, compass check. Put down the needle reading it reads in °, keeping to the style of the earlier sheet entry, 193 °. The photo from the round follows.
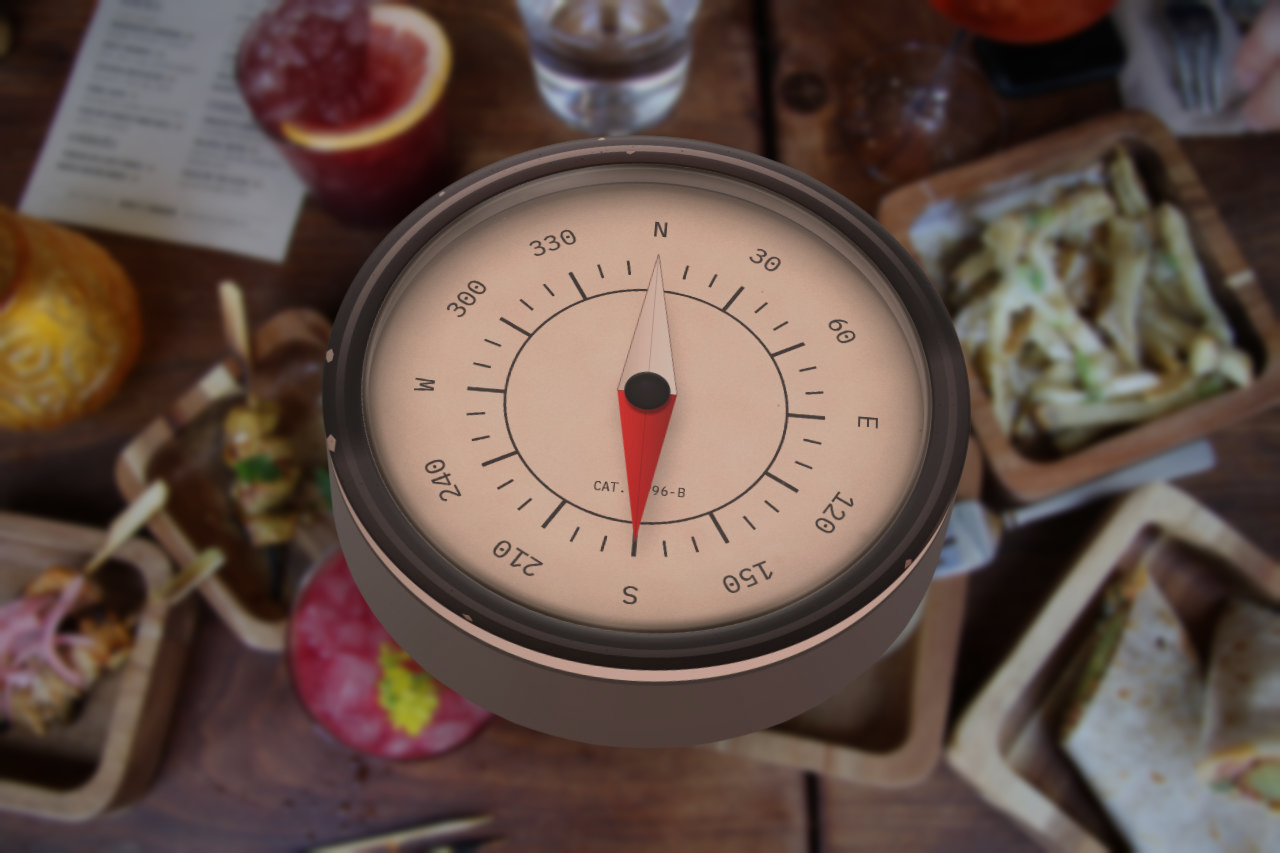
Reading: 180 °
